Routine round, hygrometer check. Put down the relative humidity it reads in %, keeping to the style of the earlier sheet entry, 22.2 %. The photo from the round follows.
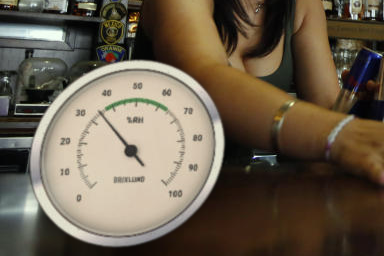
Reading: 35 %
